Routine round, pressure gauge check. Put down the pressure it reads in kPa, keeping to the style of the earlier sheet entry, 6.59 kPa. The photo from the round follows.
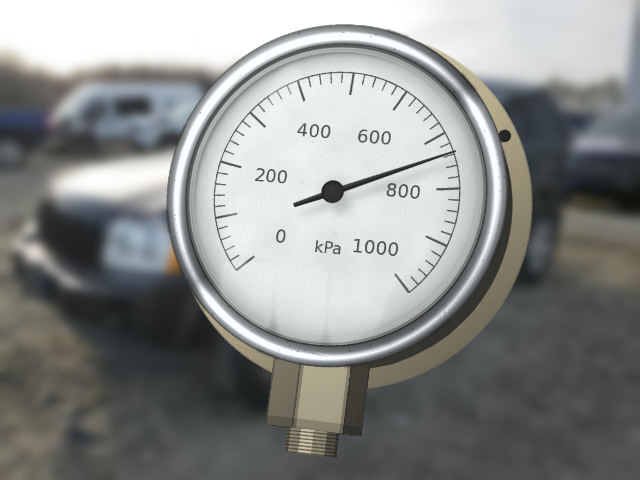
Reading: 740 kPa
